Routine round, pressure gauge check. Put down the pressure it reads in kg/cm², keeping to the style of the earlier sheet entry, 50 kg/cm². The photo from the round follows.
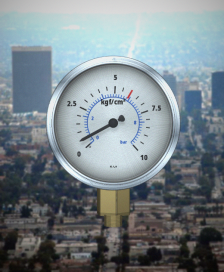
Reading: 0.5 kg/cm²
